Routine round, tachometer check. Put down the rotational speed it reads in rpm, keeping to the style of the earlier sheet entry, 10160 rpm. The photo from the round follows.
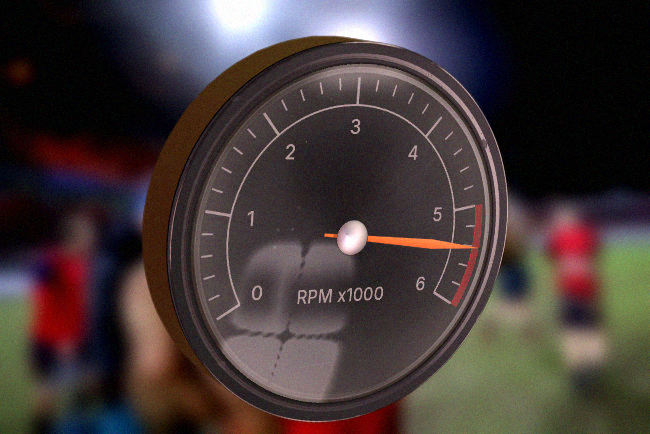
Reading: 5400 rpm
